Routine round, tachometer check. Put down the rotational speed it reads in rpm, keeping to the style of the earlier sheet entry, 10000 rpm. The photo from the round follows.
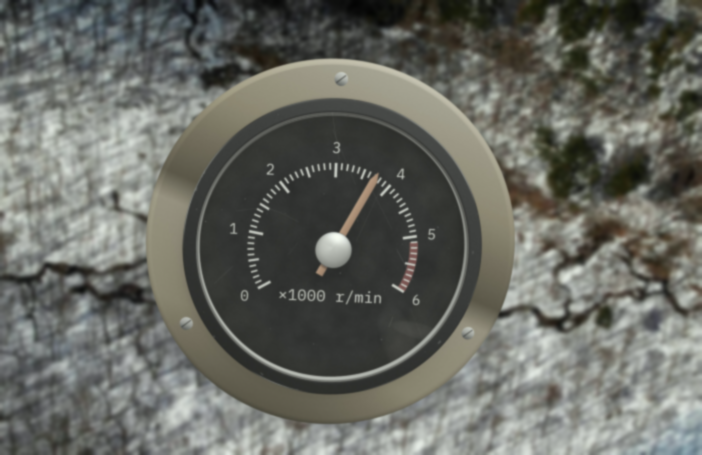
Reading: 3700 rpm
